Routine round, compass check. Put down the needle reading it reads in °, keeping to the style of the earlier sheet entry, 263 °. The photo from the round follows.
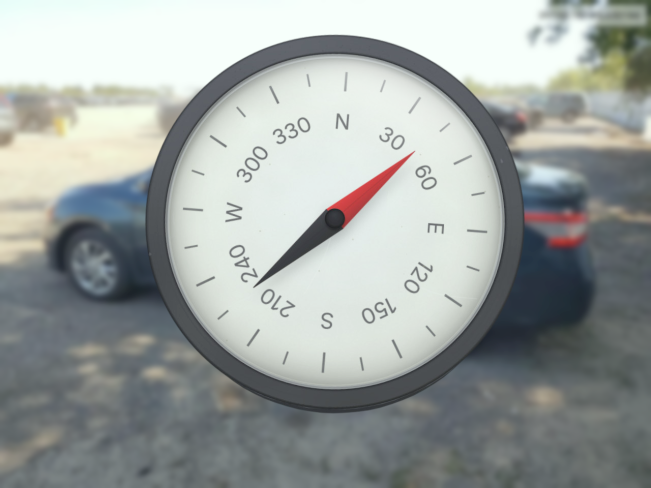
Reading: 45 °
